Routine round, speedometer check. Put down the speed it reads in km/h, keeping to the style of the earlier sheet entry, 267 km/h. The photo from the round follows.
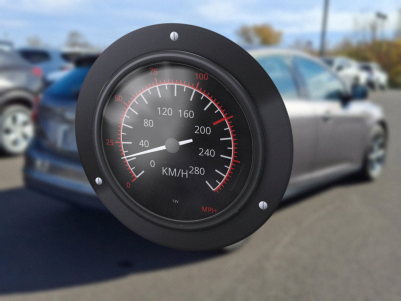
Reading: 25 km/h
